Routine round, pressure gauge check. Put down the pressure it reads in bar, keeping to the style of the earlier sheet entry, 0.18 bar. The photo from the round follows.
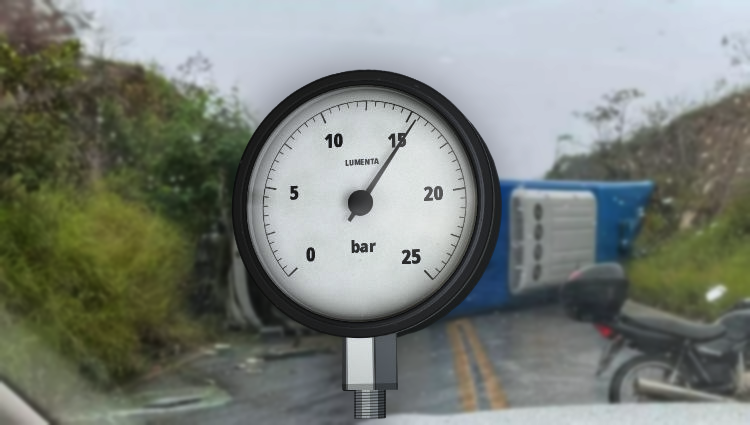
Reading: 15.5 bar
